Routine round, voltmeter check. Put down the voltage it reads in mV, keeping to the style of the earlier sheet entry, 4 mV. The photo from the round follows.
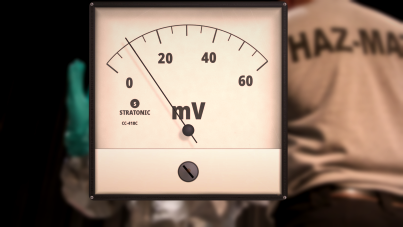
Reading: 10 mV
